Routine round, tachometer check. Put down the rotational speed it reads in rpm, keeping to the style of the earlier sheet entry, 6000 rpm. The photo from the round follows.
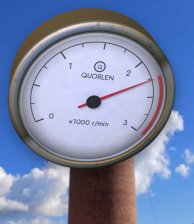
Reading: 2250 rpm
